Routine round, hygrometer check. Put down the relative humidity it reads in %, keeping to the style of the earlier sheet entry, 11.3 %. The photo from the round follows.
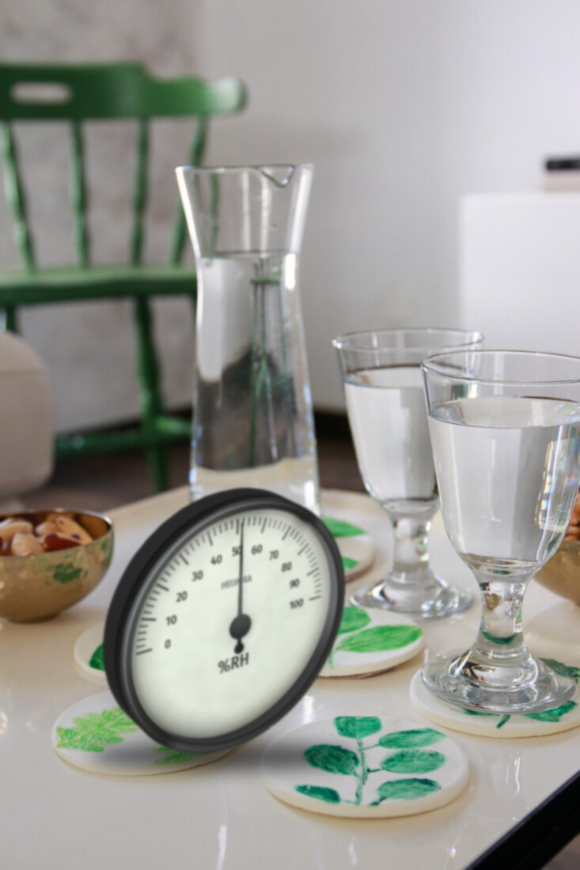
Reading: 50 %
